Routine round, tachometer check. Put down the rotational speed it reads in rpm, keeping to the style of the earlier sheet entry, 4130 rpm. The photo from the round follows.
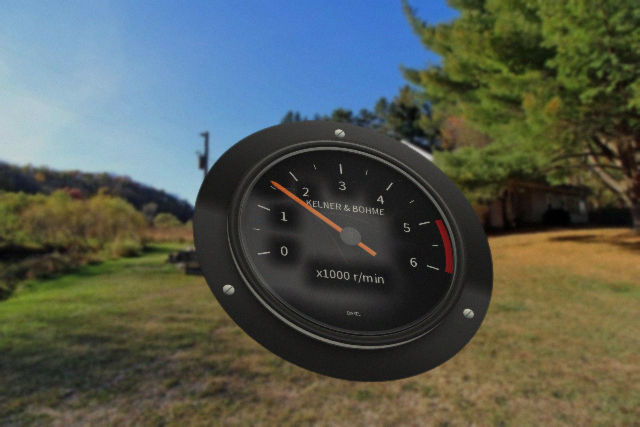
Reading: 1500 rpm
